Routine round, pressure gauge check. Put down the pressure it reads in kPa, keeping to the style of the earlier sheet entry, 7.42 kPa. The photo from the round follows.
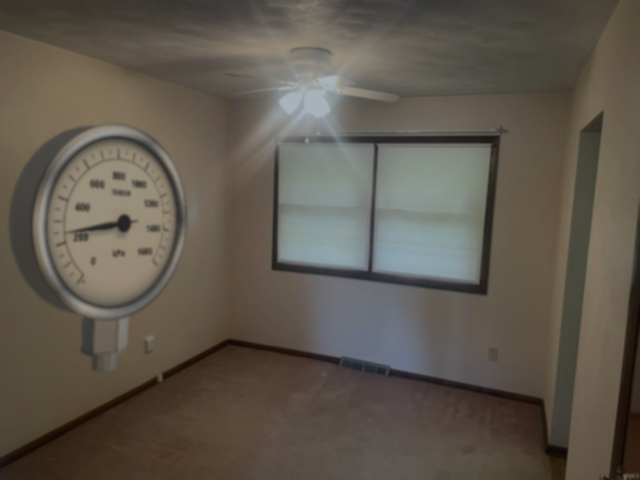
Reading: 250 kPa
